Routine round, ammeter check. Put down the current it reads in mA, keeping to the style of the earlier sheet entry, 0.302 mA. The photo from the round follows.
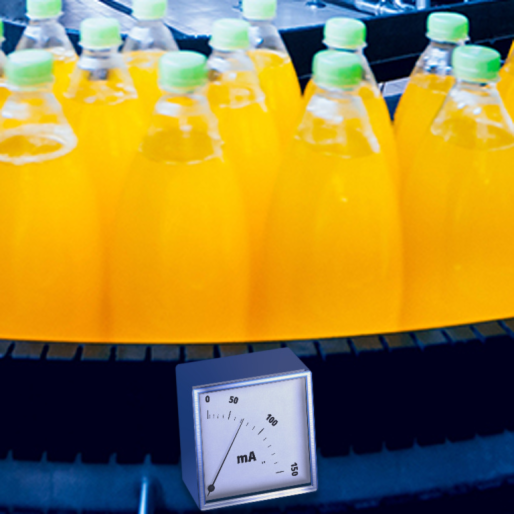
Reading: 70 mA
